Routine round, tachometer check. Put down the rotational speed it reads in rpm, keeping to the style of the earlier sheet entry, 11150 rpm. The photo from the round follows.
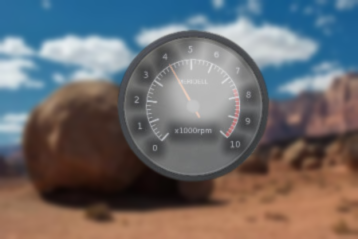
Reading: 4000 rpm
